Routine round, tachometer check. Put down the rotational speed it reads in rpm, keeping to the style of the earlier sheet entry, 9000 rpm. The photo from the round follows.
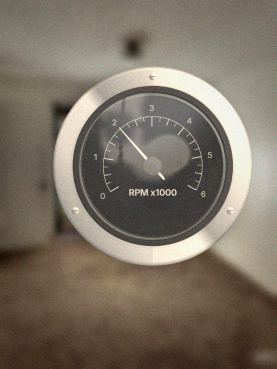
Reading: 2000 rpm
